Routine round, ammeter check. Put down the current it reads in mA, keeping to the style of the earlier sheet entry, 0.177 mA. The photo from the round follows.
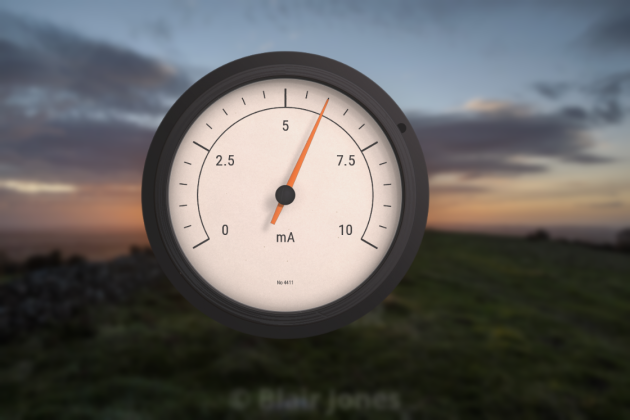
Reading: 6 mA
